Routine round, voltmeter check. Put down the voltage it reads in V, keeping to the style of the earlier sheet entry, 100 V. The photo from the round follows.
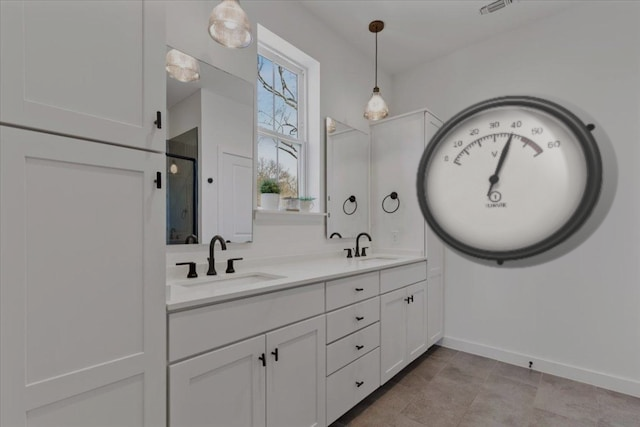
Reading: 40 V
